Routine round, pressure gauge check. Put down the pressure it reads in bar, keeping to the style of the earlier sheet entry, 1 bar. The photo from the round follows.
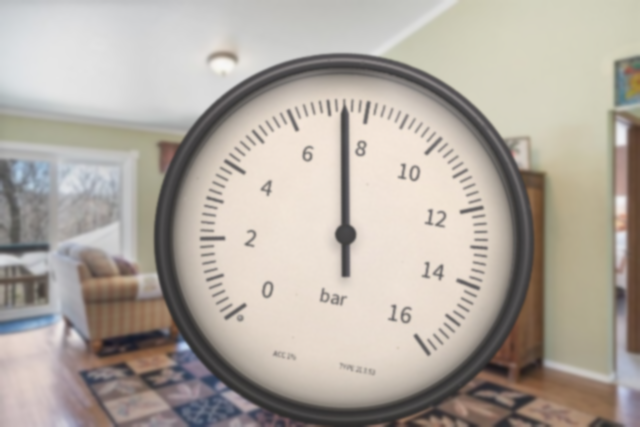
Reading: 7.4 bar
